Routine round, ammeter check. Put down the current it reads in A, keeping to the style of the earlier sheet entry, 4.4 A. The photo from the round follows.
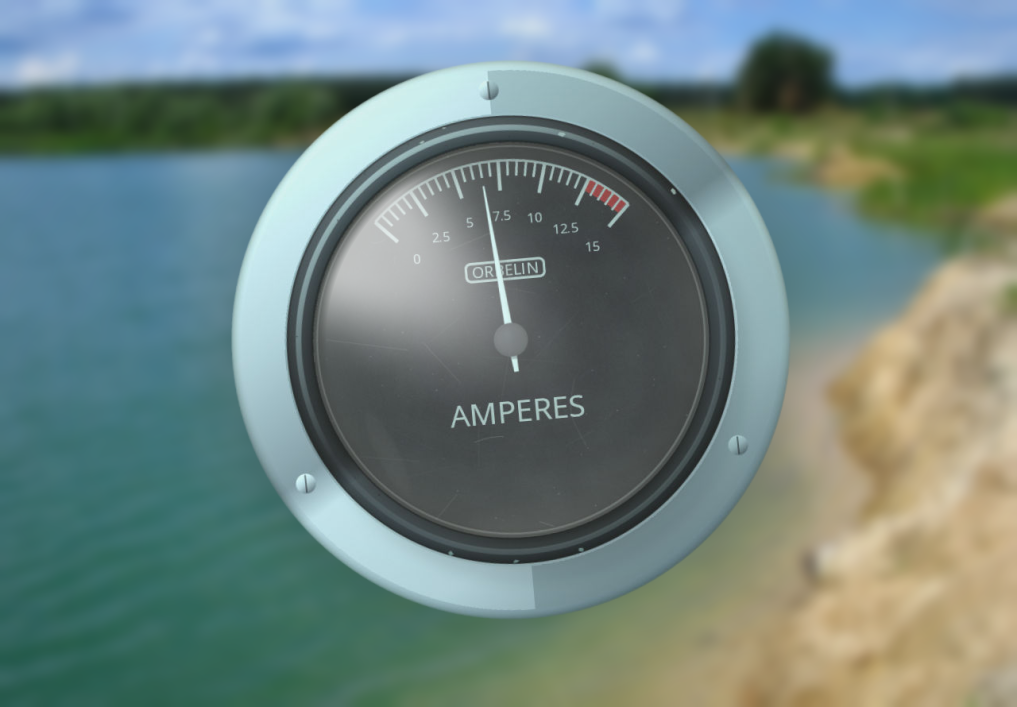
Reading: 6.5 A
